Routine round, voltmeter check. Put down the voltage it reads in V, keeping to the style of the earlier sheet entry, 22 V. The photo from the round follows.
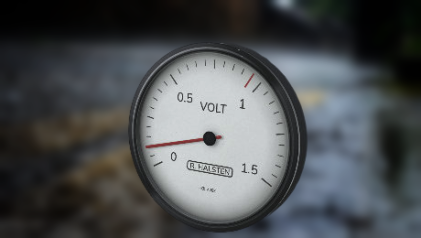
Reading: 0.1 V
